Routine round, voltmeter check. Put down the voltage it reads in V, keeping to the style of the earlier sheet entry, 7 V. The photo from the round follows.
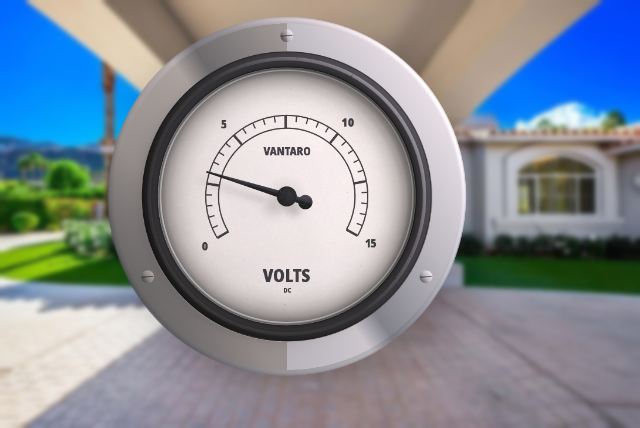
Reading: 3 V
